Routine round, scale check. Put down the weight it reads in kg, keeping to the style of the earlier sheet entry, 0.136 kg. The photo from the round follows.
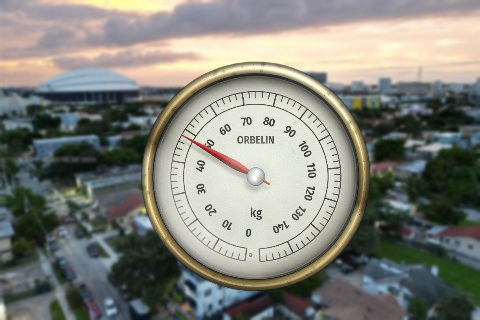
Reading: 48 kg
